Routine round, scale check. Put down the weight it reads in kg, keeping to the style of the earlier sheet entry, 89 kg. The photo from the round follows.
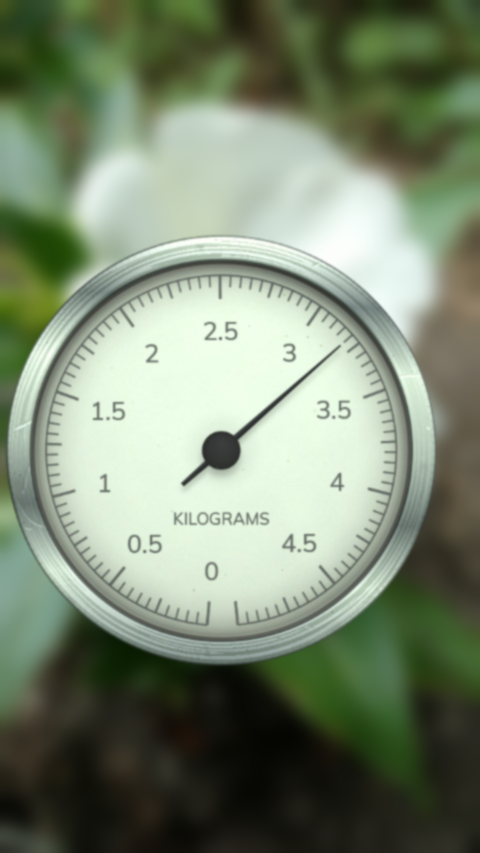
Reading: 3.2 kg
